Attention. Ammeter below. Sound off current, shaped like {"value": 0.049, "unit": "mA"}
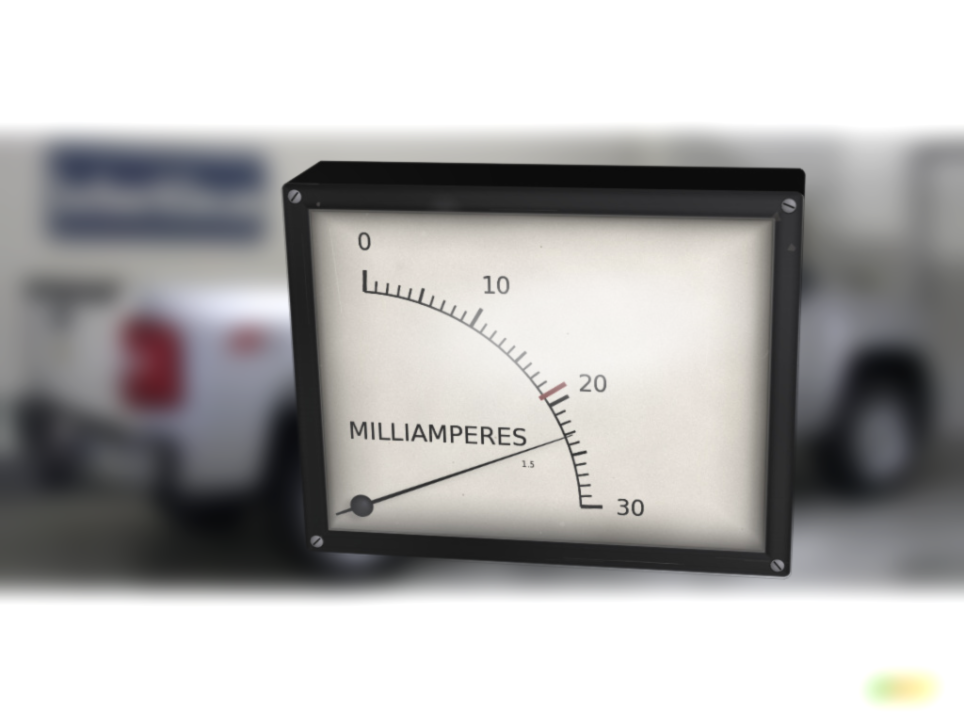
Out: {"value": 23, "unit": "mA"}
